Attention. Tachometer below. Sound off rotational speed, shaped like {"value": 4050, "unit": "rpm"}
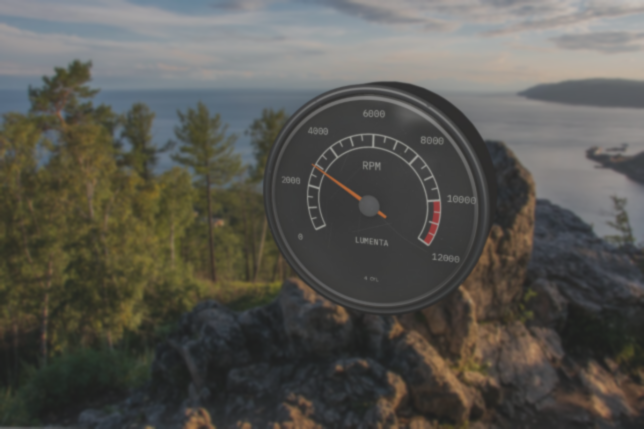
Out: {"value": 3000, "unit": "rpm"}
